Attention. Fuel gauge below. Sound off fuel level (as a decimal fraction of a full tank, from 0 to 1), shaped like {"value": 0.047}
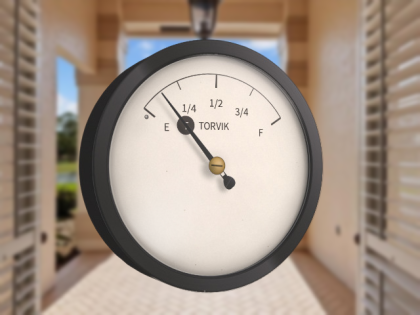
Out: {"value": 0.125}
